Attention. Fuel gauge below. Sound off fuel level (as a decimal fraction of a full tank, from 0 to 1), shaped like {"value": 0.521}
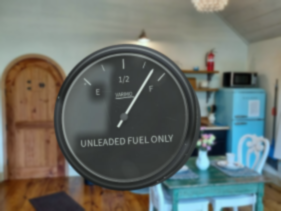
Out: {"value": 0.875}
